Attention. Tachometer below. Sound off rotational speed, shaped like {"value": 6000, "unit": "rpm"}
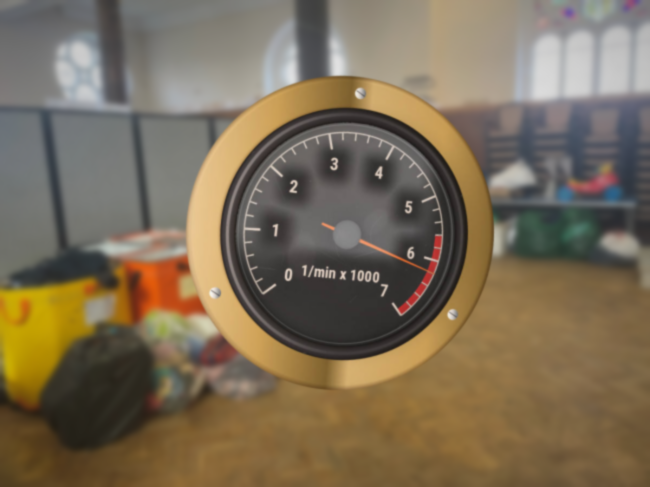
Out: {"value": 6200, "unit": "rpm"}
